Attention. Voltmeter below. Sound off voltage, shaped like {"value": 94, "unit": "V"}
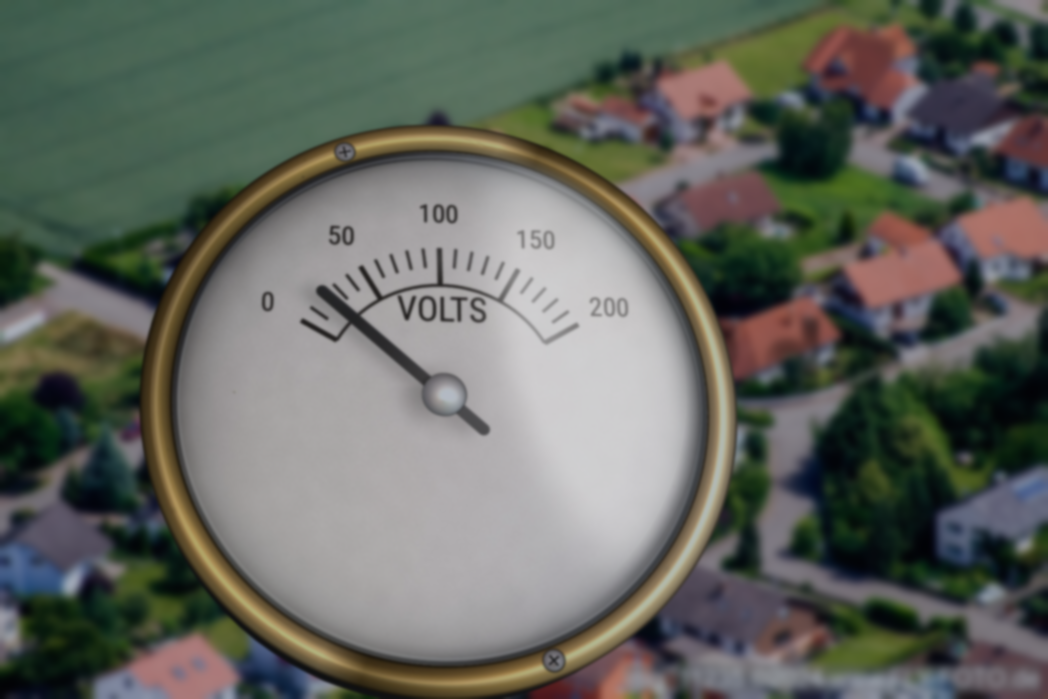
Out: {"value": 20, "unit": "V"}
